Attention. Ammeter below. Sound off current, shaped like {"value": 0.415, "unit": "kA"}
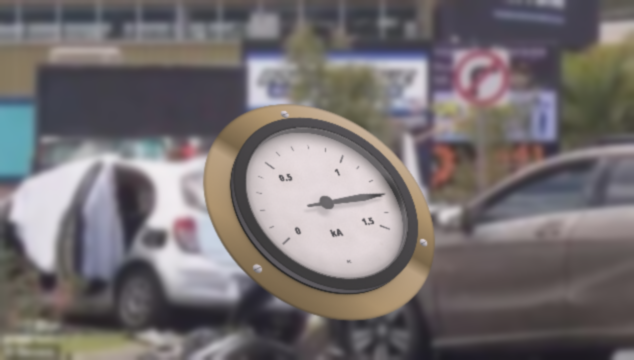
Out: {"value": 1.3, "unit": "kA"}
